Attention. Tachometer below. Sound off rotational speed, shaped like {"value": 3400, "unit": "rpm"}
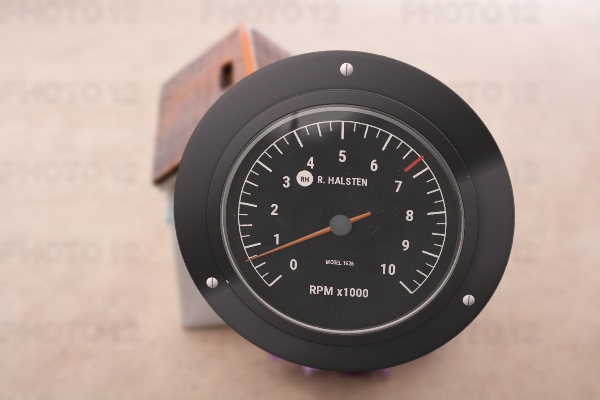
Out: {"value": 750, "unit": "rpm"}
